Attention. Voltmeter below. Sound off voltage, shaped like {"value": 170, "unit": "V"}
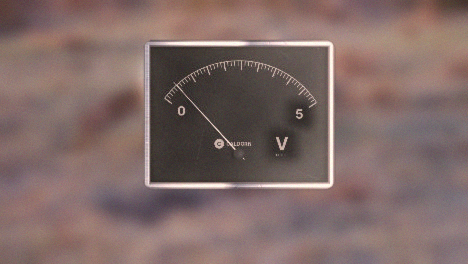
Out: {"value": 0.5, "unit": "V"}
